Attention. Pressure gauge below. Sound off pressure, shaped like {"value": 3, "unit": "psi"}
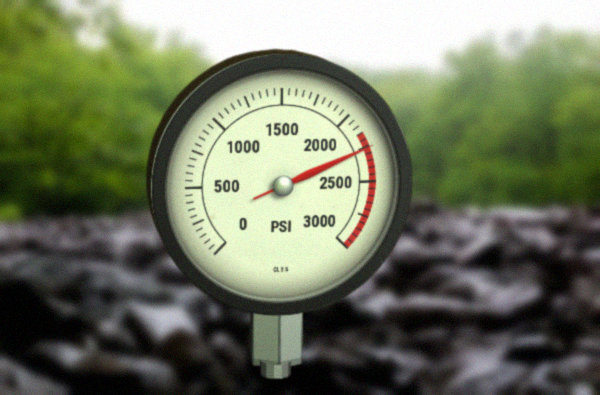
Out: {"value": 2250, "unit": "psi"}
